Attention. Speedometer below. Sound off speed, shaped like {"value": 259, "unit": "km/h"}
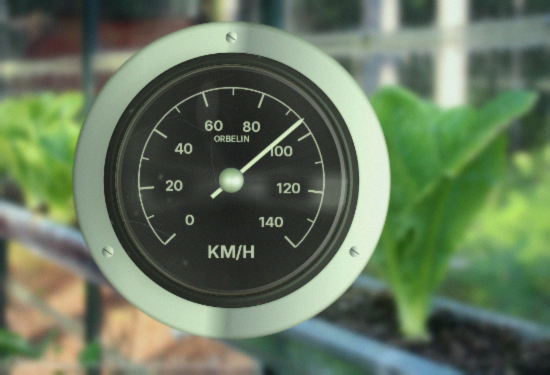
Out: {"value": 95, "unit": "km/h"}
